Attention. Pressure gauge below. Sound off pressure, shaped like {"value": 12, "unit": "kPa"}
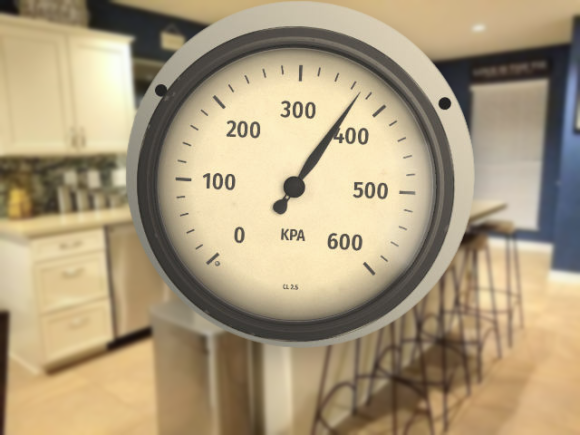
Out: {"value": 370, "unit": "kPa"}
